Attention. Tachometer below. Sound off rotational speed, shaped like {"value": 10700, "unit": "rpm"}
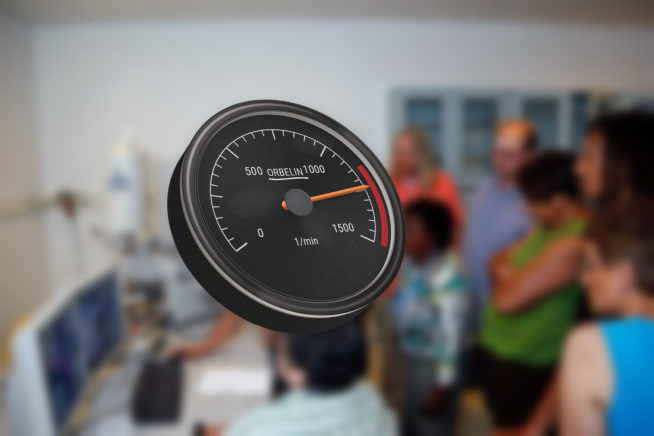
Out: {"value": 1250, "unit": "rpm"}
